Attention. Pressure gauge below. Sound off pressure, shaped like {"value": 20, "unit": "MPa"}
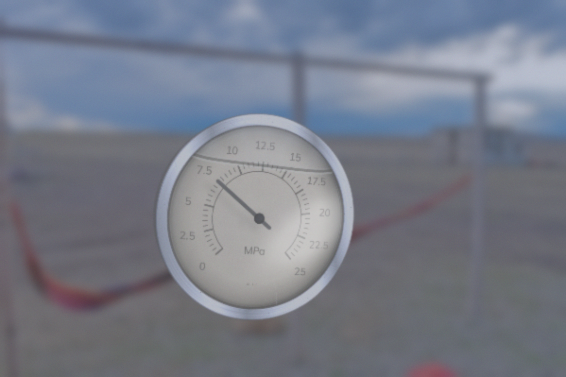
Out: {"value": 7.5, "unit": "MPa"}
